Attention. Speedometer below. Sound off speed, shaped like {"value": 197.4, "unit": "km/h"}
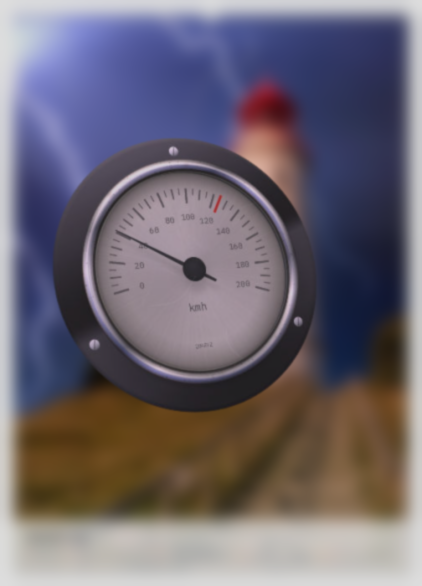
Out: {"value": 40, "unit": "km/h"}
